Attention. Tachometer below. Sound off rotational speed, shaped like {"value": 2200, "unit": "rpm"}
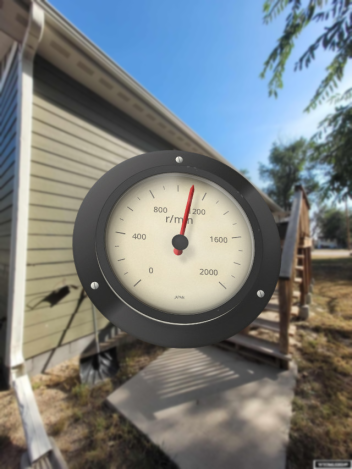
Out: {"value": 1100, "unit": "rpm"}
